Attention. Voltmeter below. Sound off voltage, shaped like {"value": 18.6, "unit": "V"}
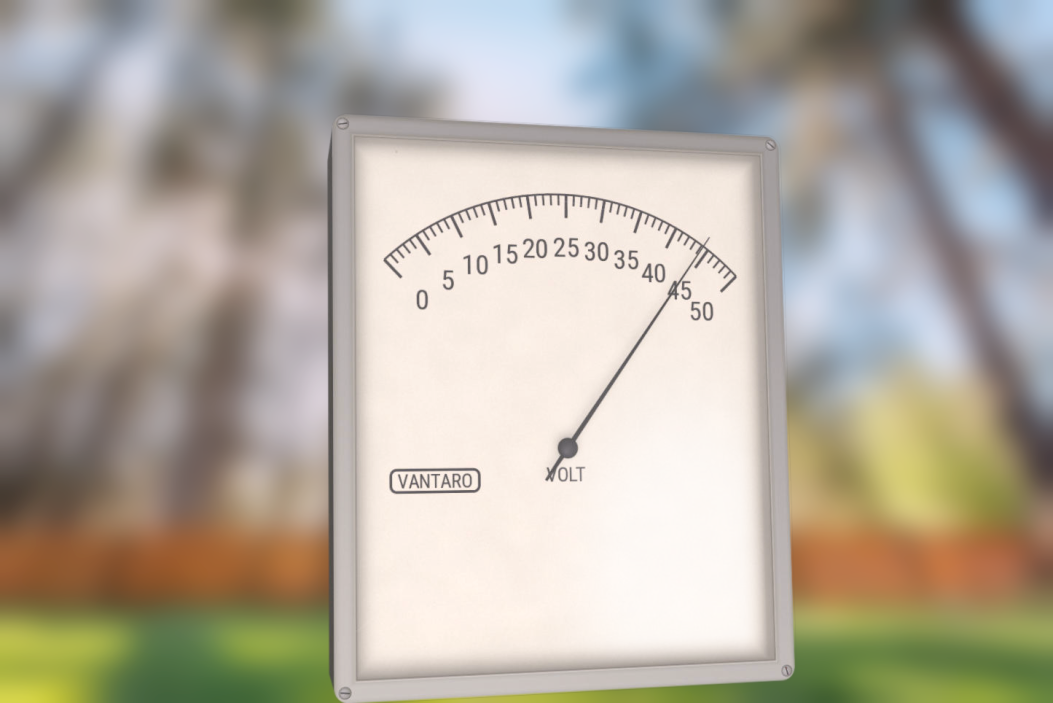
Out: {"value": 44, "unit": "V"}
